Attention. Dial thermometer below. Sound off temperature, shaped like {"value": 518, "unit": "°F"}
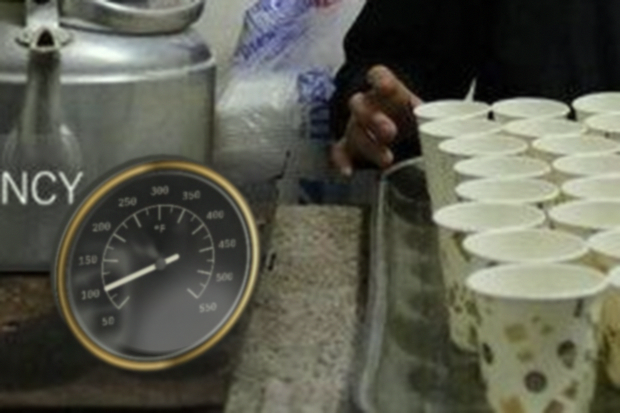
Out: {"value": 100, "unit": "°F"}
